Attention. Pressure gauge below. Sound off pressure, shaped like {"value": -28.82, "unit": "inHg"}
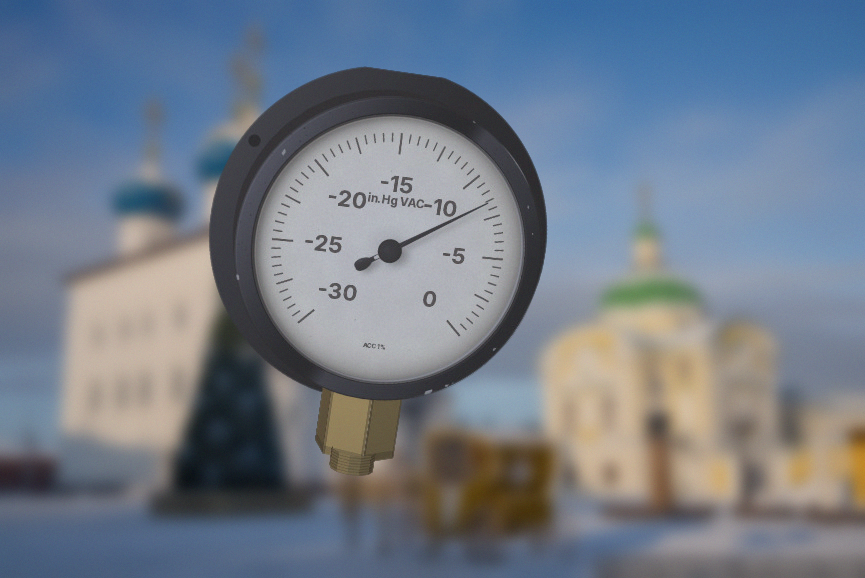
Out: {"value": -8.5, "unit": "inHg"}
